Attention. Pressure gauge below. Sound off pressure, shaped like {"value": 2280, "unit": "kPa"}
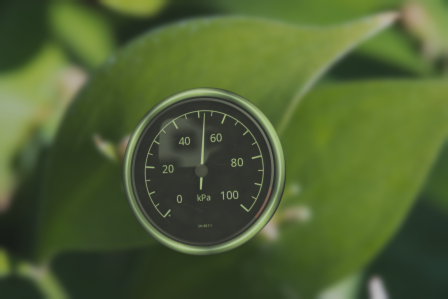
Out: {"value": 52.5, "unit": "kPa"}
